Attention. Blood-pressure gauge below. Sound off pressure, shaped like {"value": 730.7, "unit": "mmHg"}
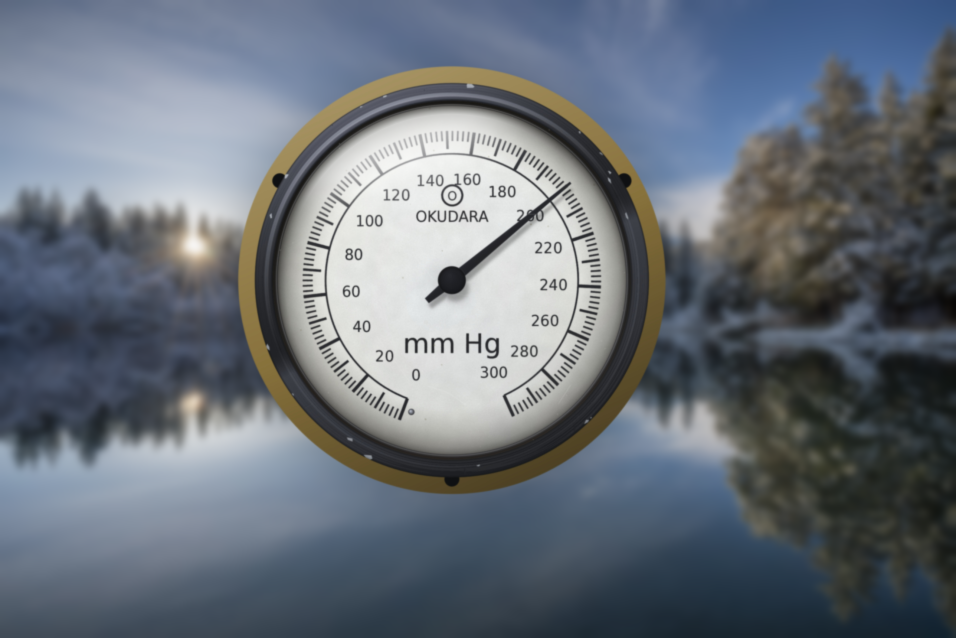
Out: {"value": 200, "unit": "mmHg"}
